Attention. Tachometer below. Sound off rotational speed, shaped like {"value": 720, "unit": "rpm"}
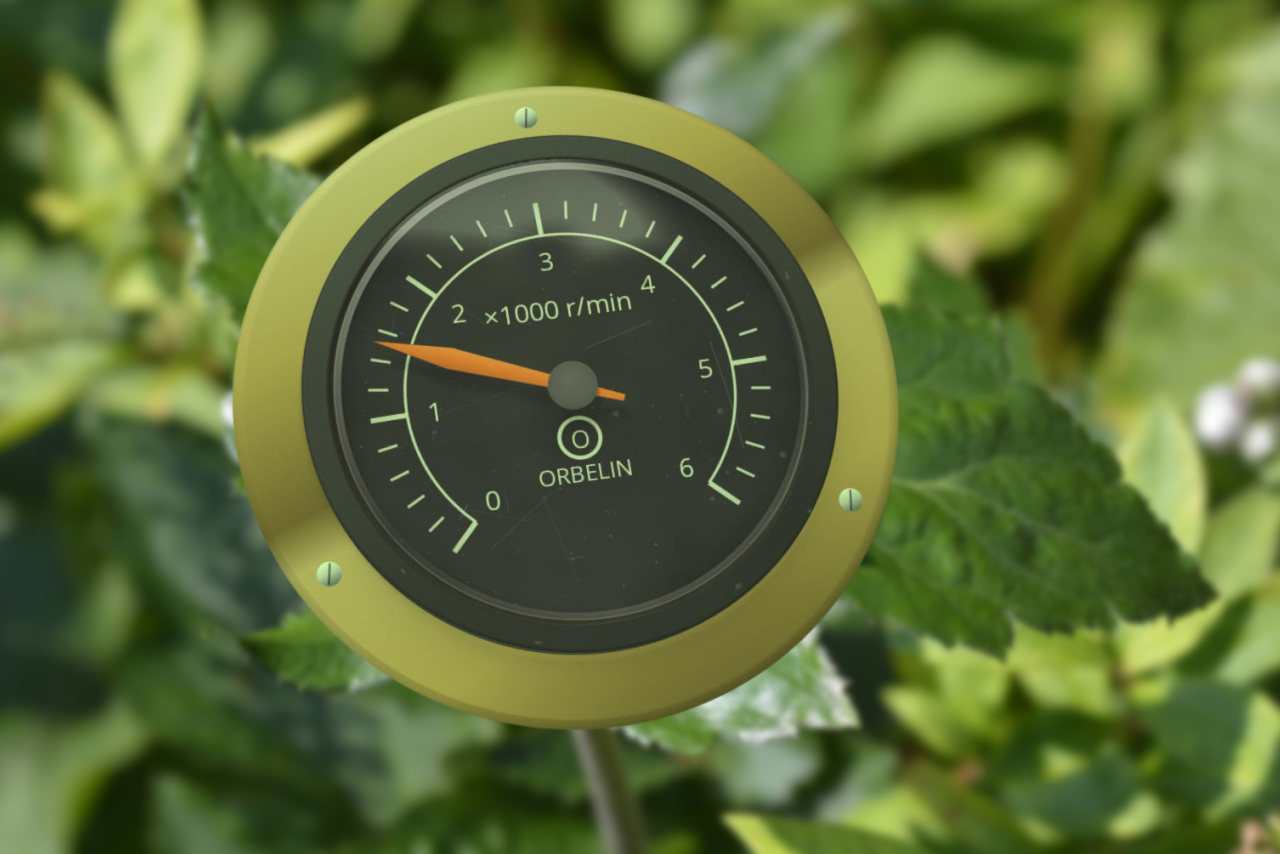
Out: {"value": 1500, "unit": "rpm"}
